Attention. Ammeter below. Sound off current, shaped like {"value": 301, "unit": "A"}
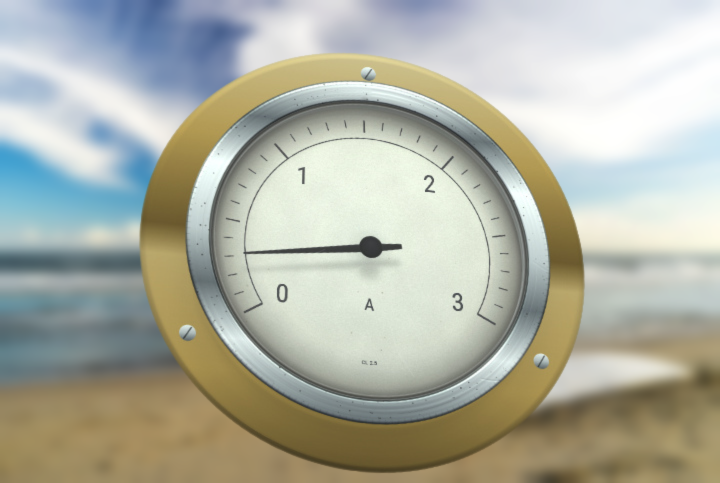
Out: {"value": 0.3, "unit": "A"}
